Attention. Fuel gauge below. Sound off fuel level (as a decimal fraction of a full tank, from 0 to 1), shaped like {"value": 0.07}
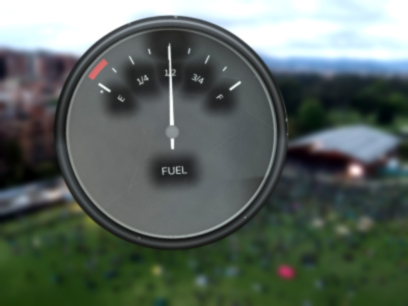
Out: {"value": 0.5}
